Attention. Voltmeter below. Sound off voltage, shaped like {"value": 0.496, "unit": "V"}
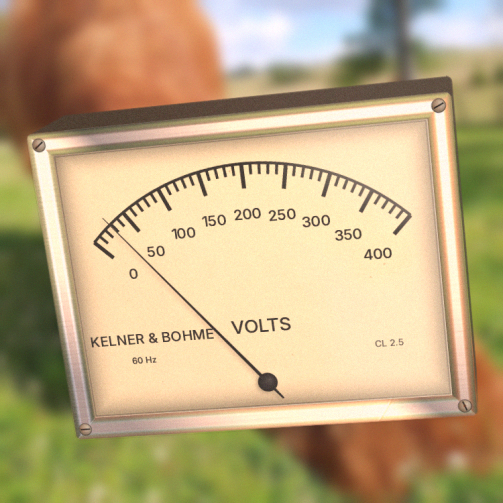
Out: {"value": 30, "unit": "V"}
